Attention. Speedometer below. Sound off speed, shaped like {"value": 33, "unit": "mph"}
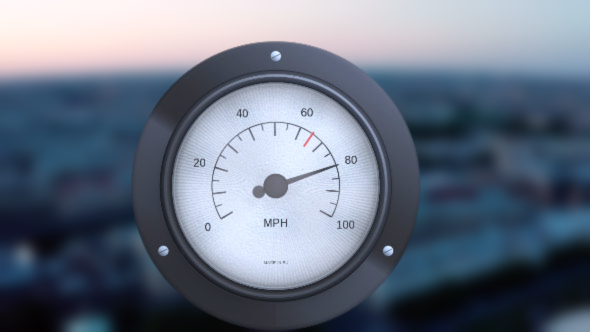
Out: {"value": 80, "unit": "mph"}
